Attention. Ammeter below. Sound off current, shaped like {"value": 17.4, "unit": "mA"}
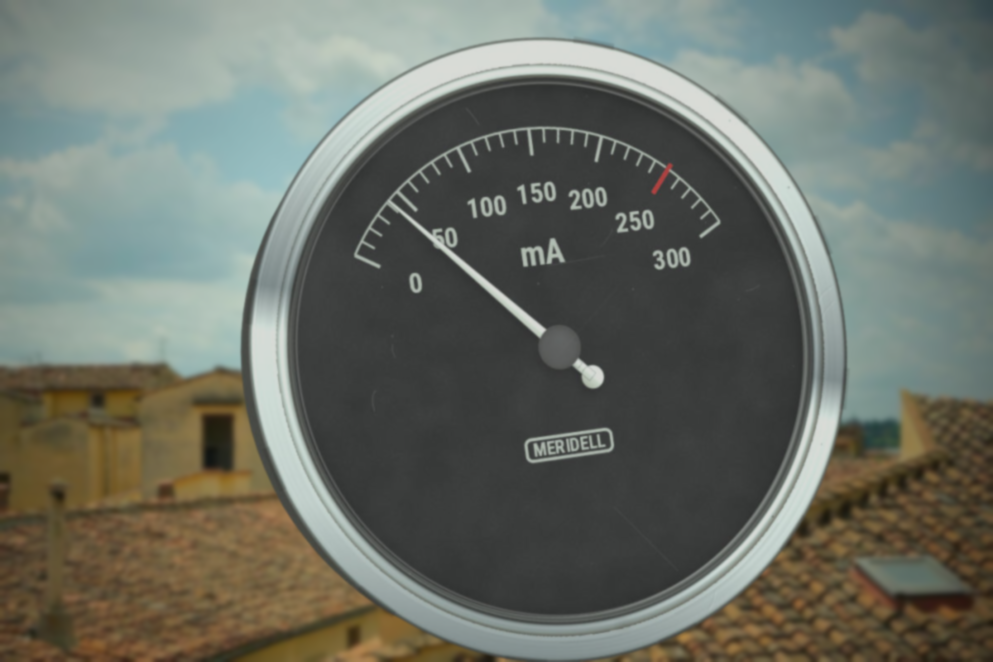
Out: {"value": 40, "unit": "mA"}
